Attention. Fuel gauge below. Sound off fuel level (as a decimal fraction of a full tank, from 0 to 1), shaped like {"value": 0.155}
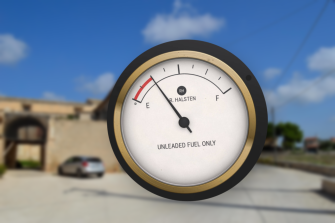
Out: {"value": 0.25}
